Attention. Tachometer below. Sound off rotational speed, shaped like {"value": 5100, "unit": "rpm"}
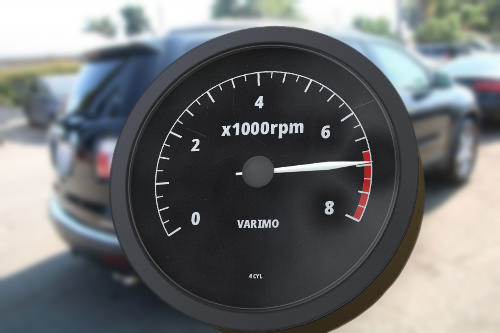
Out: {"value": 7000, "unit": "rpm"}
